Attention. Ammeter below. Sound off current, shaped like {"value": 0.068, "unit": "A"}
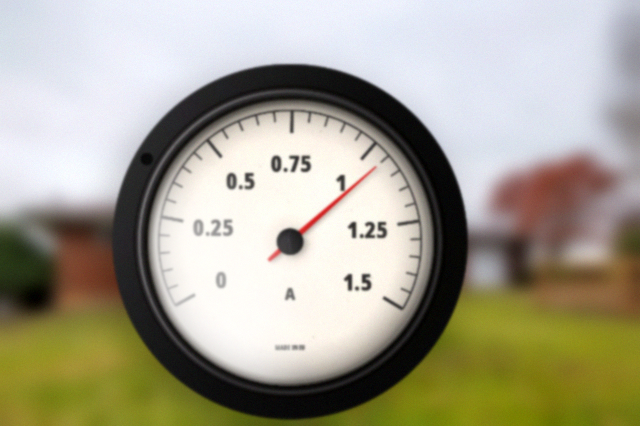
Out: {"value": 1.05, "unit": "A"}
